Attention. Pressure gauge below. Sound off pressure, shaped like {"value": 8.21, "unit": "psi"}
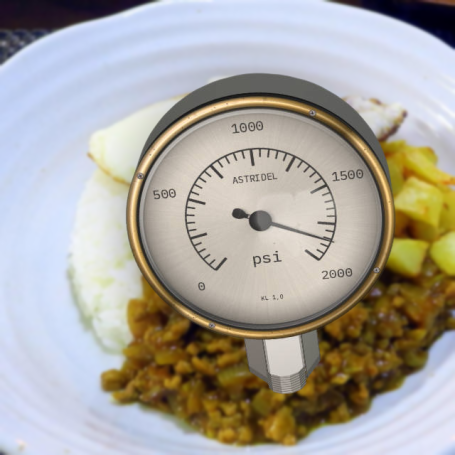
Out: {"value": 1850, "unit": "psi"}
